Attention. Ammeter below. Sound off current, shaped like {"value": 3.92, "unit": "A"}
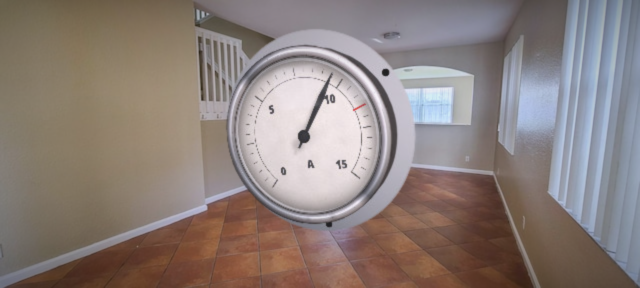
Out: {"value": 9.5, "unit": "A"}
